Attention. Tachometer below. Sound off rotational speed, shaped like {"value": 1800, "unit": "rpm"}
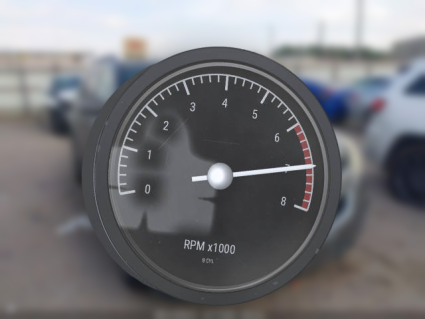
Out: {"value": 7000, "unit": "rpm"}
